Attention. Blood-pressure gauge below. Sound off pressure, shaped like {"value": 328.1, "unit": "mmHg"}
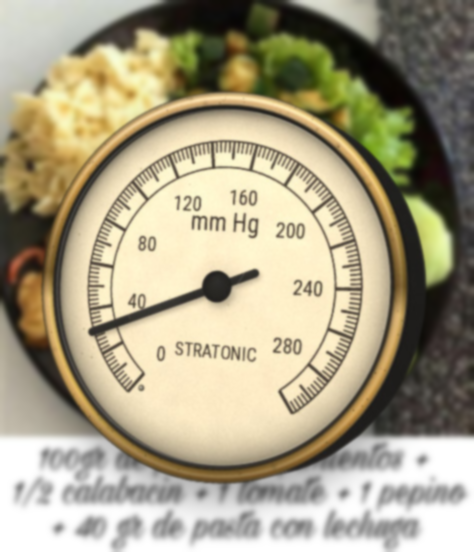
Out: {"value": 30, "unit": "mmHg"}
